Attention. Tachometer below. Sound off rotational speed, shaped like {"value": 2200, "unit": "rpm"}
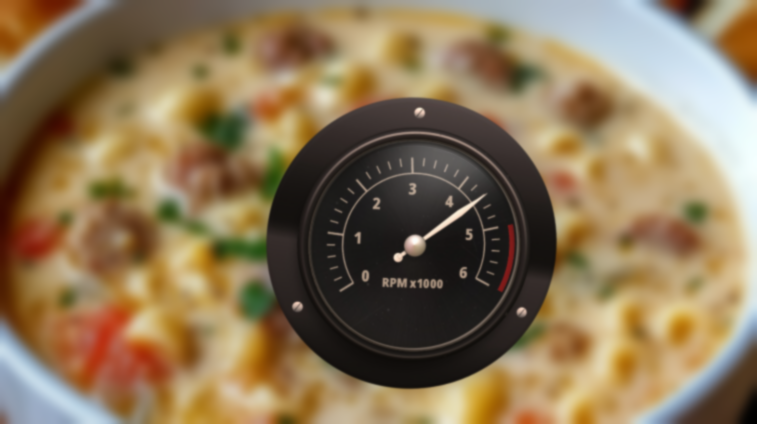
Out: {"value": 4400, "unit": "rpm"}
